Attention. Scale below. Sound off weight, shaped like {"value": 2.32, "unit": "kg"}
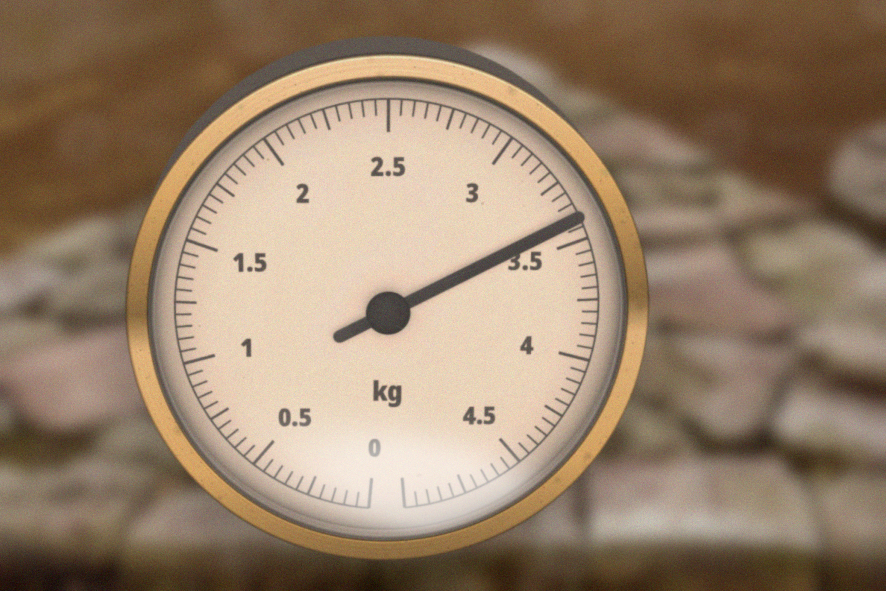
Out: {"value": 3.4, "unit": "kg"}
